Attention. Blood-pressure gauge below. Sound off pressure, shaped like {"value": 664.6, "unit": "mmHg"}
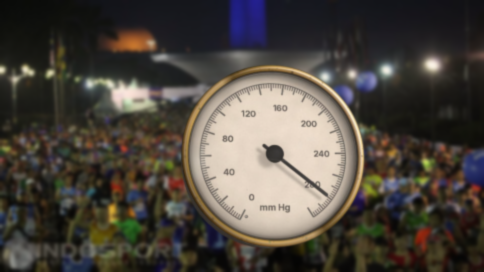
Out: {"value": 280, "unit": "mmHg"}
